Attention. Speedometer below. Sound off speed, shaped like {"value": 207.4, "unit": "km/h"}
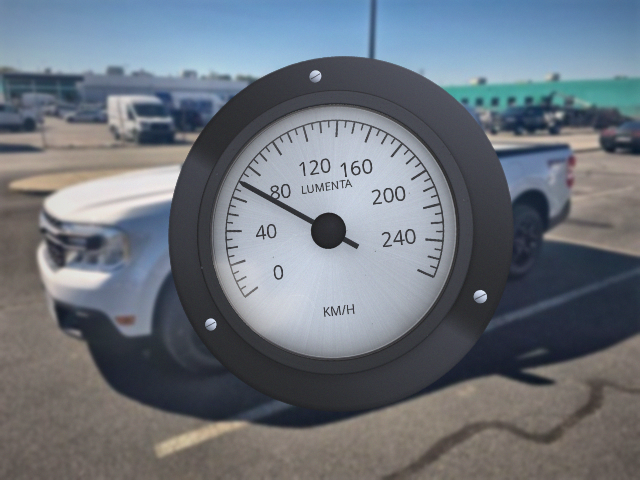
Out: {"value": 70, "unit": "km/h"}
